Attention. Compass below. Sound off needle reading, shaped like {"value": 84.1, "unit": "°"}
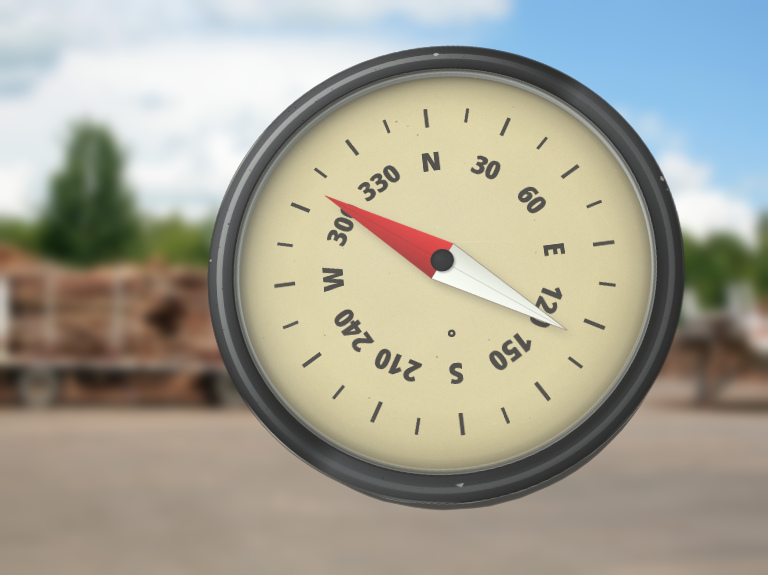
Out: {"value": 307.5, "unit": "°"}
